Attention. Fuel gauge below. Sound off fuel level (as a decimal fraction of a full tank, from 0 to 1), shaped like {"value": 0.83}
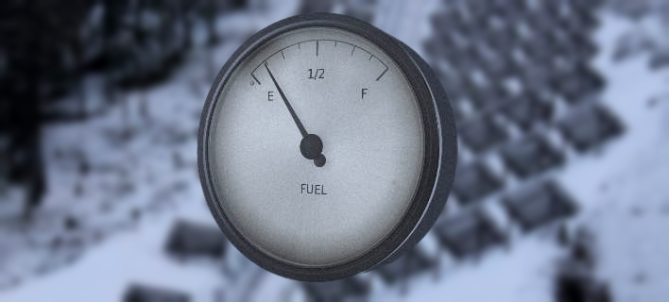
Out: {"value": 0.125}
